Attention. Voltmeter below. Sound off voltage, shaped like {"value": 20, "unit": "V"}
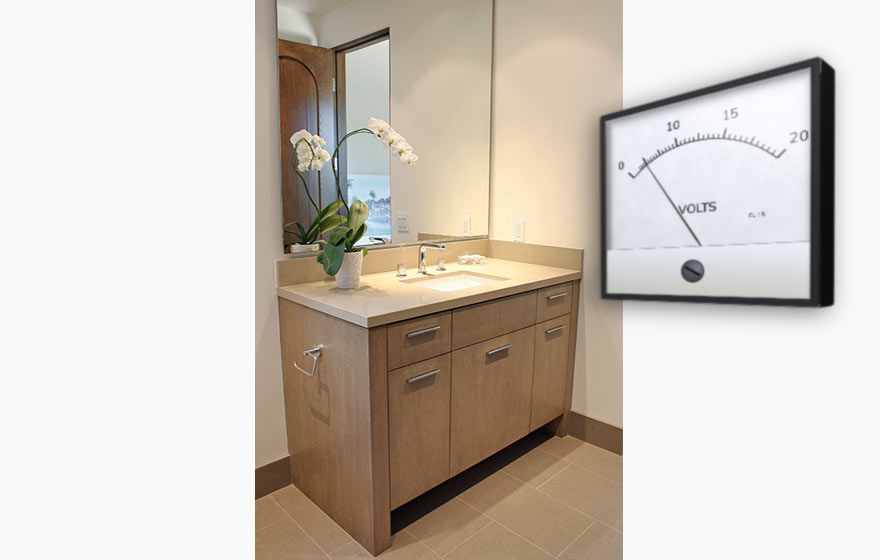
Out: {"value": 5, "unit": "V"}
